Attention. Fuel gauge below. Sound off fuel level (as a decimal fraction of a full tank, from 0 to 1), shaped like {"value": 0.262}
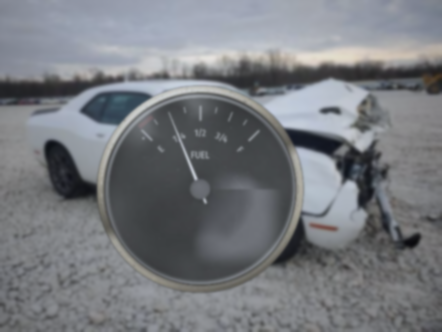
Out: {"value": 0.25}
